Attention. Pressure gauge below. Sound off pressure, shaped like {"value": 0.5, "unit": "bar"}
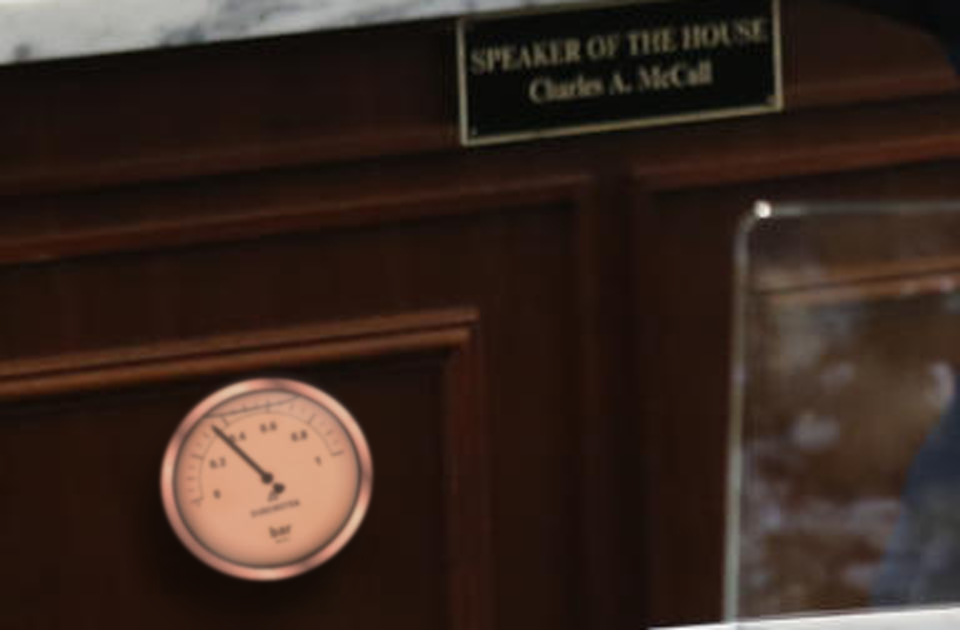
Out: {"value": 0.35, "unit": "bar"}
